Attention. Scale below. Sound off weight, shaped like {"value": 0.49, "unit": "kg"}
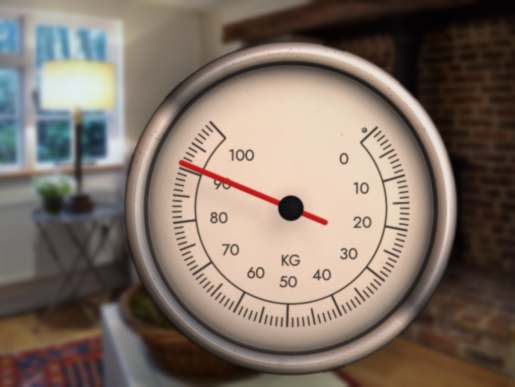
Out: {"value": 91, "unit": "kg"}
